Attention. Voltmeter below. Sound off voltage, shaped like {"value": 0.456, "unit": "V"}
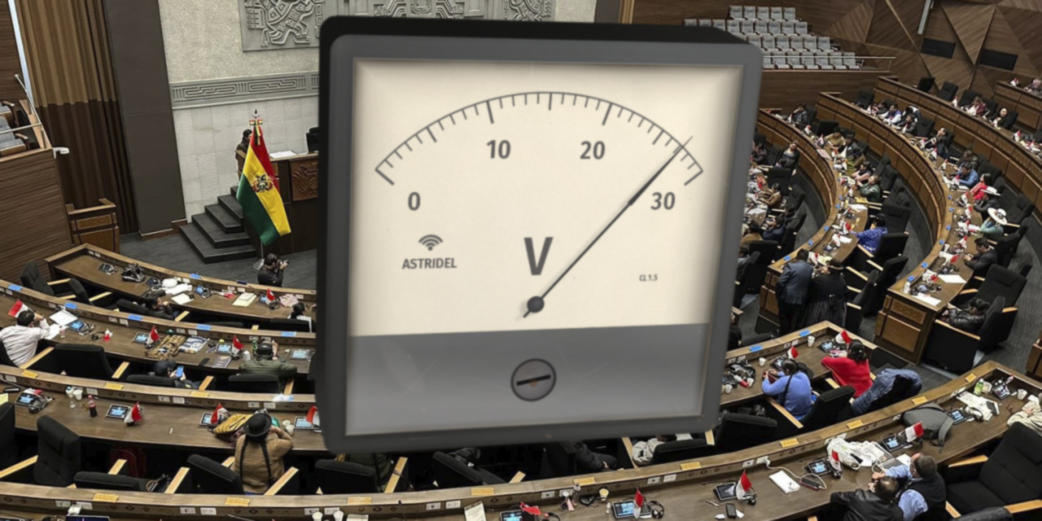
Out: {"value": 27, "unit": "V"}
